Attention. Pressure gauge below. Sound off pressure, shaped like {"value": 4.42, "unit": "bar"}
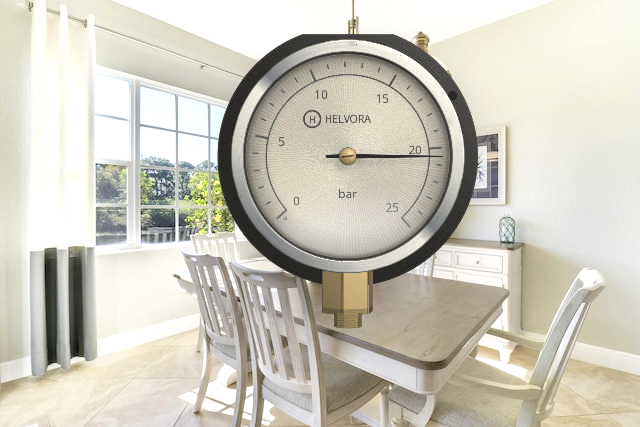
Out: {"value": 20.5, "unit": "bar"}
